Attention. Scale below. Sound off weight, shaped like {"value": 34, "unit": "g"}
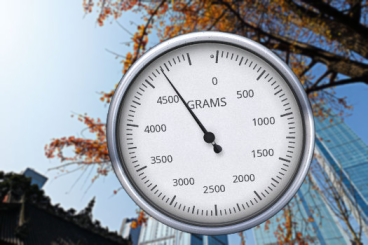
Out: {"value": 4700, "unit": "g"}
